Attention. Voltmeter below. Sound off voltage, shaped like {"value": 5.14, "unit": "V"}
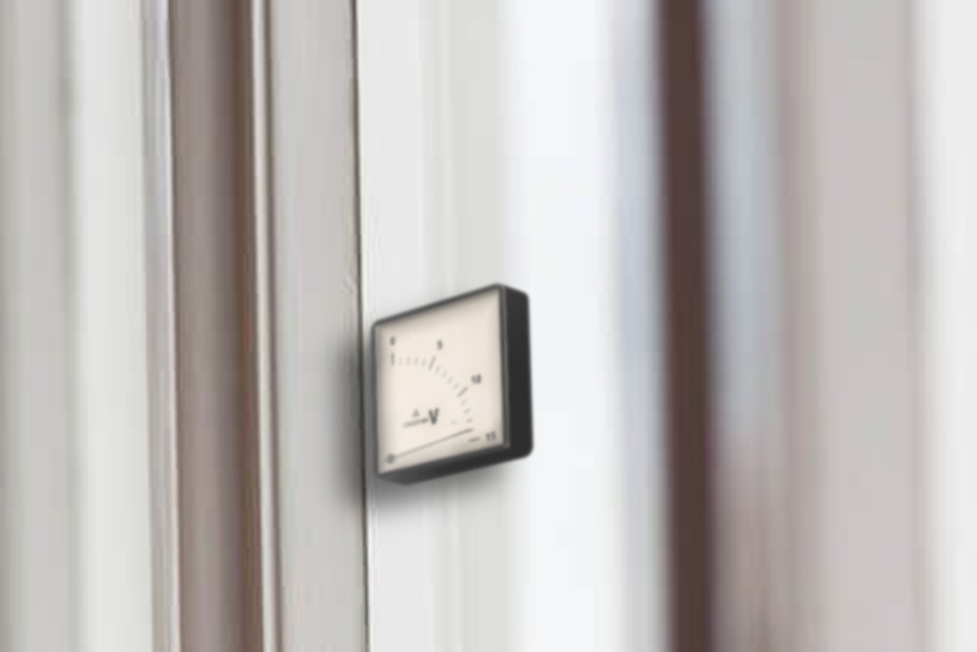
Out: {"value": 14, "unit": "V"}
